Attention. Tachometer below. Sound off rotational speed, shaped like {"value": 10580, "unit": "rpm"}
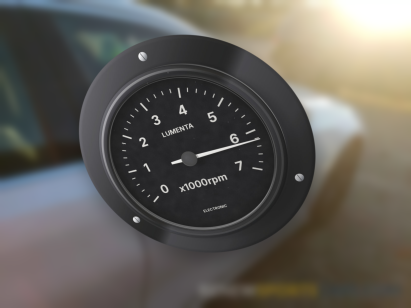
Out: {"value": 6200, "unit": "rpm"}
